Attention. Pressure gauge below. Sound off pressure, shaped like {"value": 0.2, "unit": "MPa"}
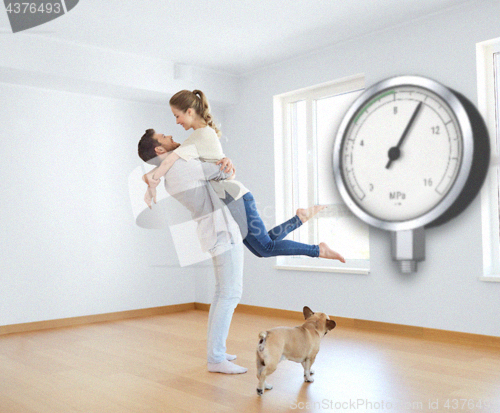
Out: {"value": 10, "unit": "MPa"}
